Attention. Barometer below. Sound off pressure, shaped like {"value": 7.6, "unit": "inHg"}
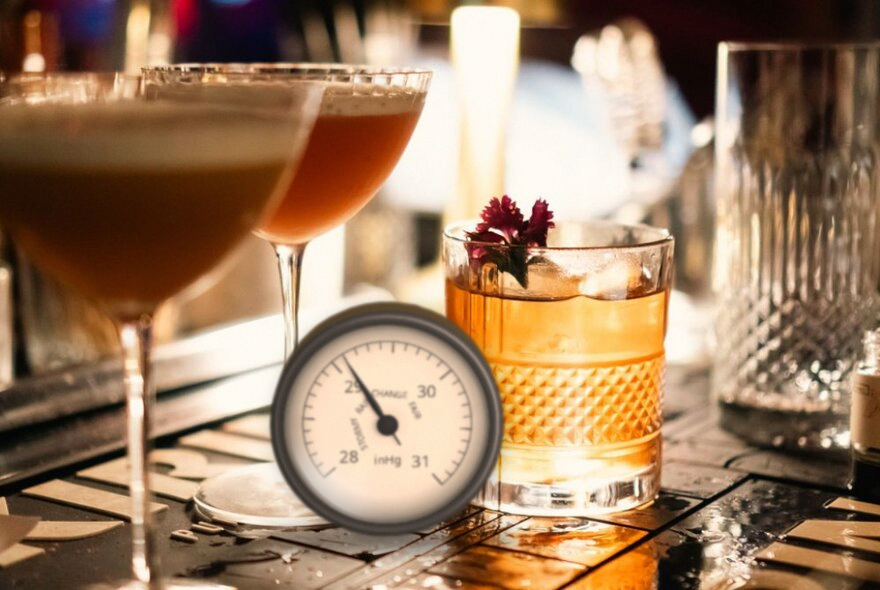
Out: {"value": 29.1, "unit": "inHg"}
